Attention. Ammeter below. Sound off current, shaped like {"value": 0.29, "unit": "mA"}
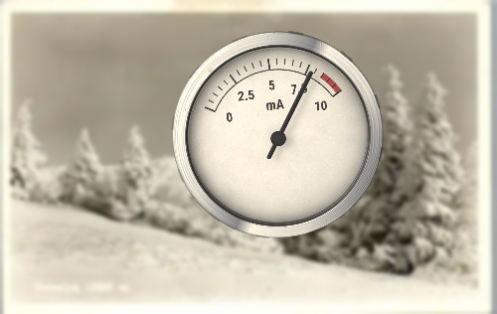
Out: {"value": 7.75, "unit": "mA"}
